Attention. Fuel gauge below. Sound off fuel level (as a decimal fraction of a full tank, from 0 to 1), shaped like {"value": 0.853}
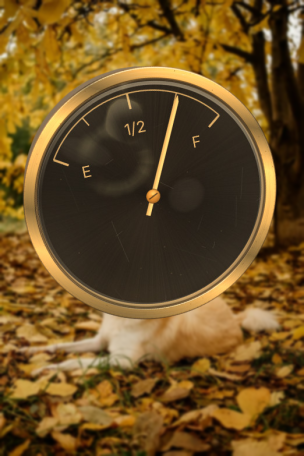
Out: {"value": 0.75}
